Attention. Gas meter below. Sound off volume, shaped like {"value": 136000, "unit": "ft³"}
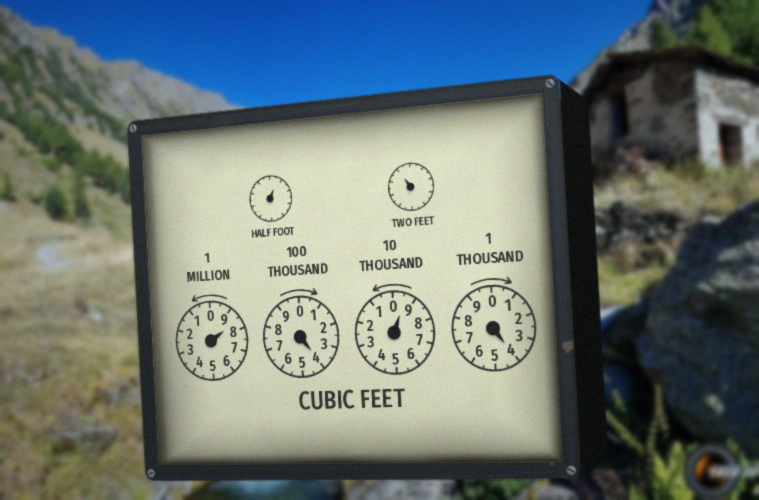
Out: {"value": 839400, "unit": "ft³"}
